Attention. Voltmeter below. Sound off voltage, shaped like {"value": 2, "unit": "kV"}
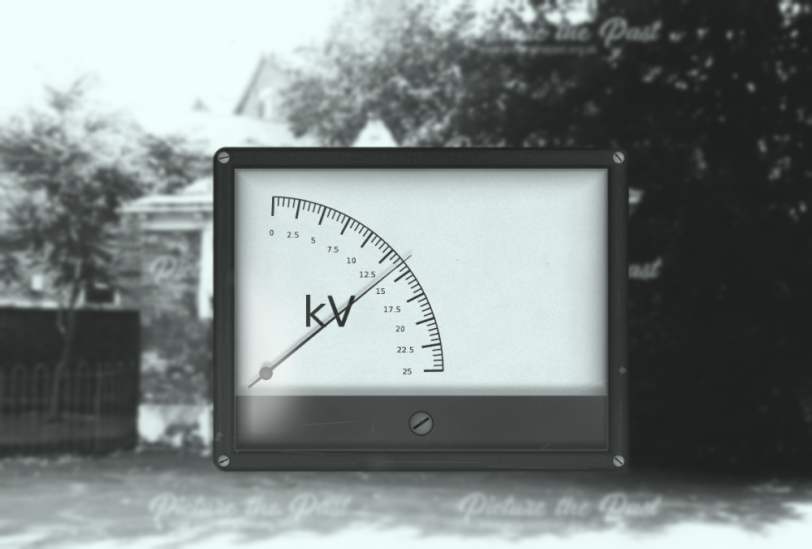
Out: {"value": 14, "unit": "kV"}
